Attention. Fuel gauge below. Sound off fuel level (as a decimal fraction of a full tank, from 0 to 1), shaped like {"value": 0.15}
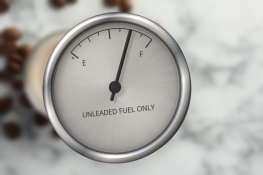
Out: {"value": 0.75}
